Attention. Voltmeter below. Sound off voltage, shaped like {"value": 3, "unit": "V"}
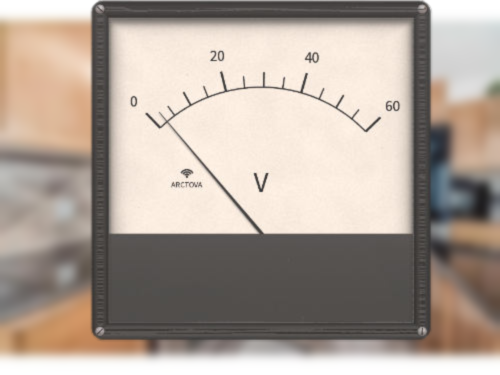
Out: {"value": 2.5, "unit": "V"}
